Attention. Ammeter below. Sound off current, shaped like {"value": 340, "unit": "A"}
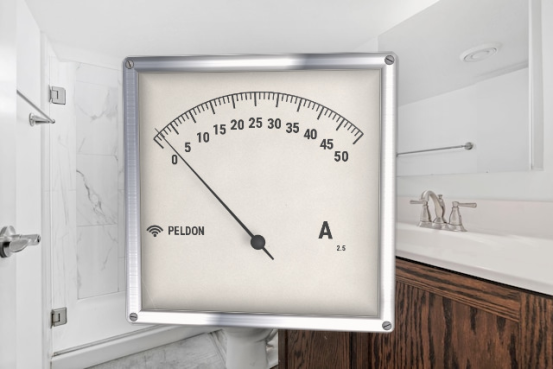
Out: {"value": 2, "unit": "A"}
